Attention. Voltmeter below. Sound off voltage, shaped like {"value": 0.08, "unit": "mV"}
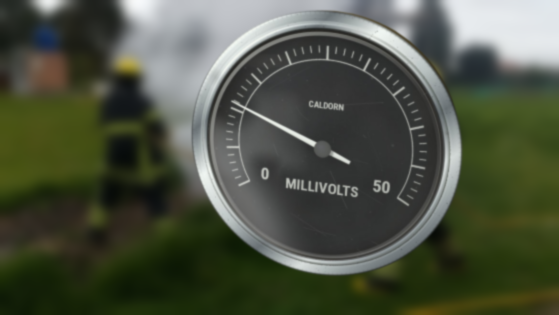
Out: {"value": 11, "unit": "mV"}
